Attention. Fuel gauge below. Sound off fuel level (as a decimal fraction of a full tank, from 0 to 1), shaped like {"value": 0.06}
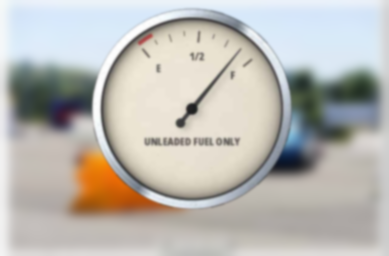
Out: {"value": 0.875}
